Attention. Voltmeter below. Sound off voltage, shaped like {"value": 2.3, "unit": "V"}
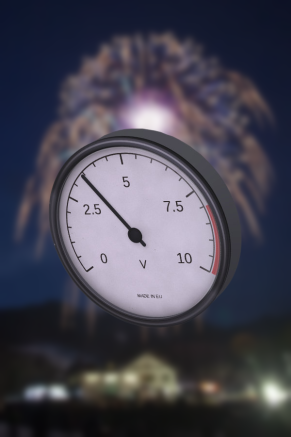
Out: {"value": 3.5, "unit": "V"}
